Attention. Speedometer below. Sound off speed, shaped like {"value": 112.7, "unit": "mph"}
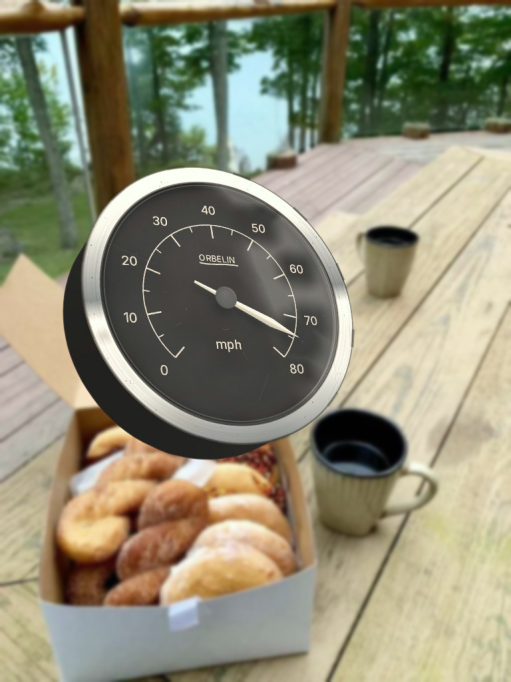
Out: {"value": 75, "unit": "mph"}
